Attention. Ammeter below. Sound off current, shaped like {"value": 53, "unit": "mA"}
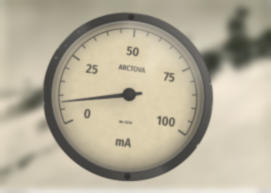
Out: {"value": 7.5, "unit": "mA"}
